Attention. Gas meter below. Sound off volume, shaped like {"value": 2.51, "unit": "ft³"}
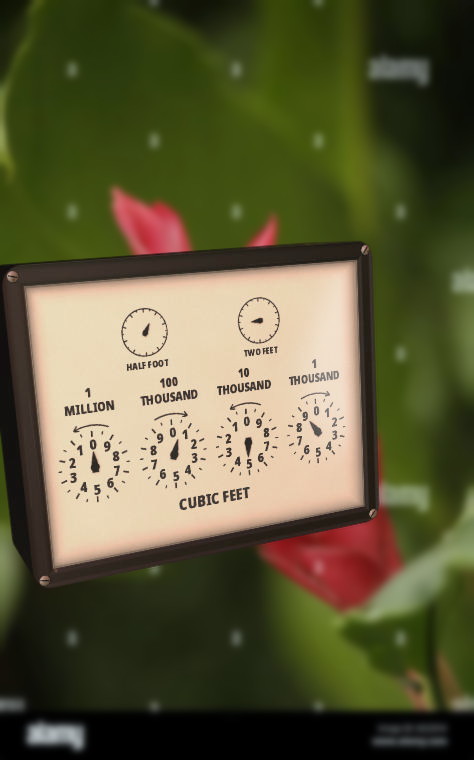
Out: {"value": 4900, "unit": "ft³"}
